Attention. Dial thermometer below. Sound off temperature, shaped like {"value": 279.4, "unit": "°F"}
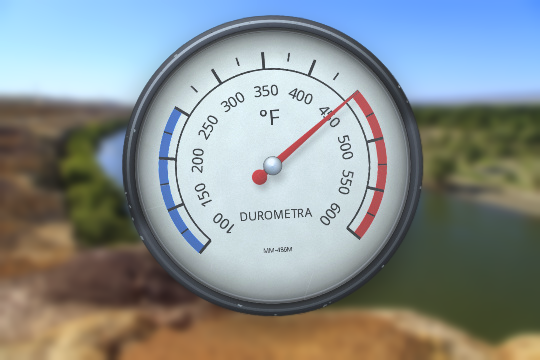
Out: {"value": 450, "unit": "°F"}
